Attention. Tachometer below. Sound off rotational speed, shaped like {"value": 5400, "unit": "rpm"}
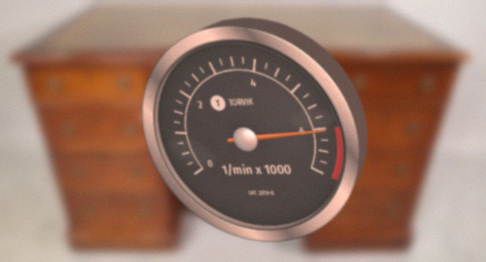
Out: {"value": 6000, "unit": "rpm"}
